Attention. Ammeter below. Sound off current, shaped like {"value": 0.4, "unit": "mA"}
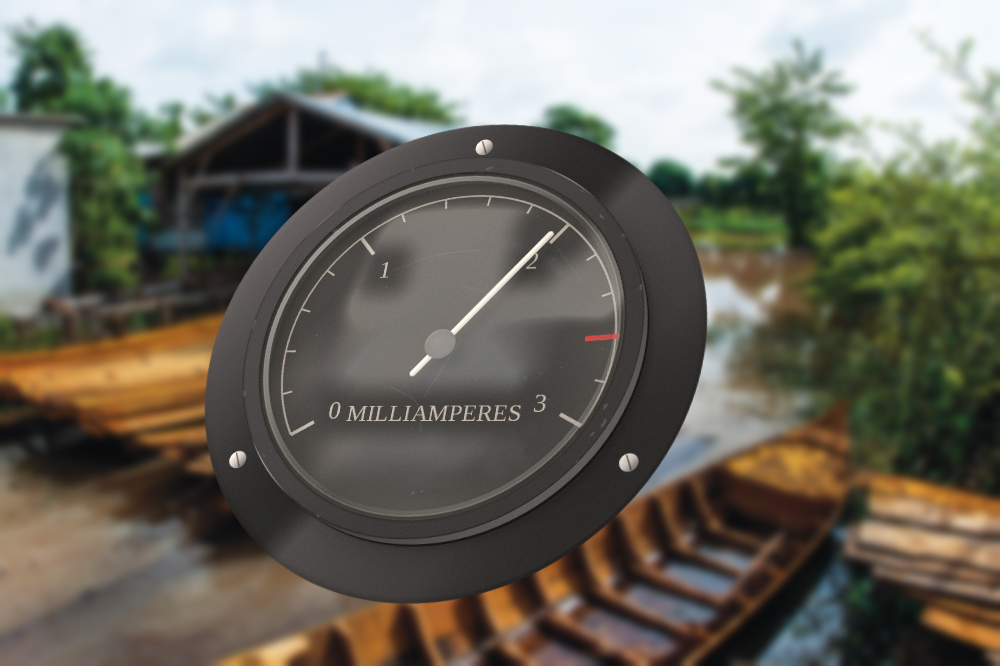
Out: {"value": 2, "unit": "mA"}
